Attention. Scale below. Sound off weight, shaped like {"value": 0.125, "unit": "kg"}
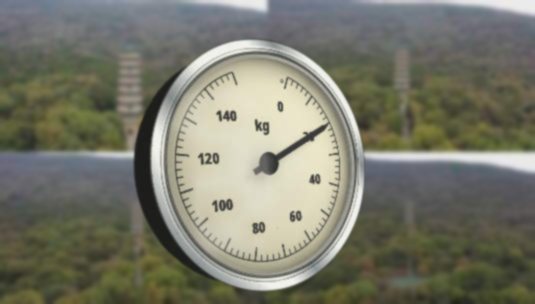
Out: {"value": 20, "unit": "kg"}
